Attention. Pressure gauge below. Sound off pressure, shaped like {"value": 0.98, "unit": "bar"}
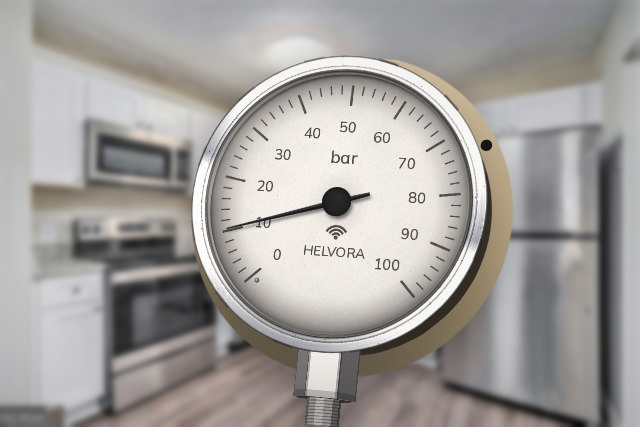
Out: {"value": 10, "unit": "bar"}
